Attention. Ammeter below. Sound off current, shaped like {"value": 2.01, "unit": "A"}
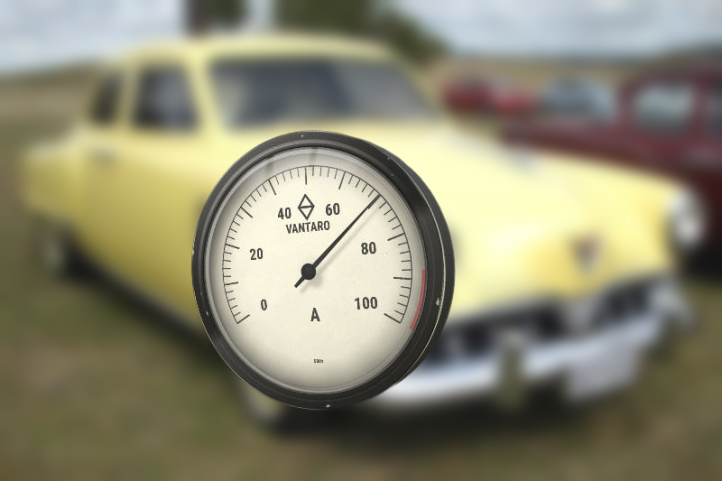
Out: {"value": 70, "unit": "A"}
